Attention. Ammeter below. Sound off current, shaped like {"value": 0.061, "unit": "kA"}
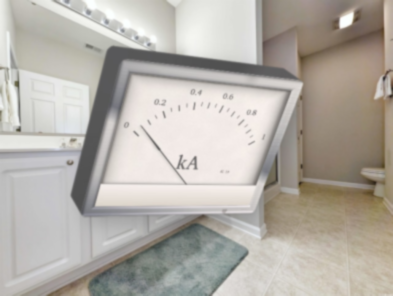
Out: {"value": 0.05, "unit": "kA"}
